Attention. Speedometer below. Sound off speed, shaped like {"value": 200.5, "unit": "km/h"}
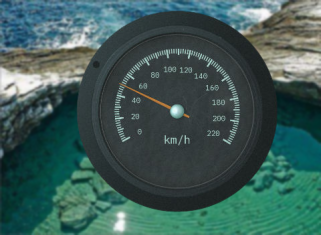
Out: {"value": 50, "unit": "km/h"}
